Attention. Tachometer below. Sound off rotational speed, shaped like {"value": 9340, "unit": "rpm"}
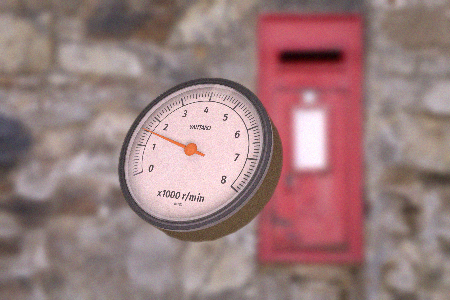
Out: {"value": 1500, "unit": "rpm"}
